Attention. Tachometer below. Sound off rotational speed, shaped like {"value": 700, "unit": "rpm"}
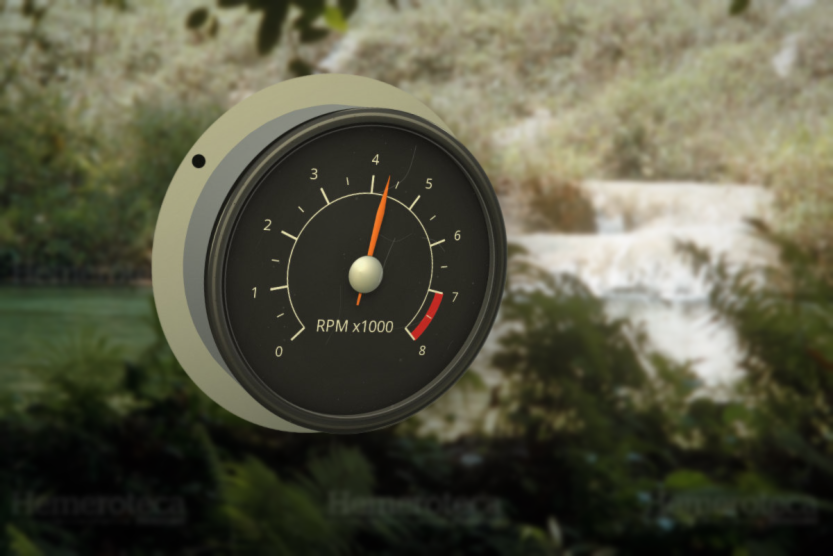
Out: {"value": 4250, "unit": "rpm"}
